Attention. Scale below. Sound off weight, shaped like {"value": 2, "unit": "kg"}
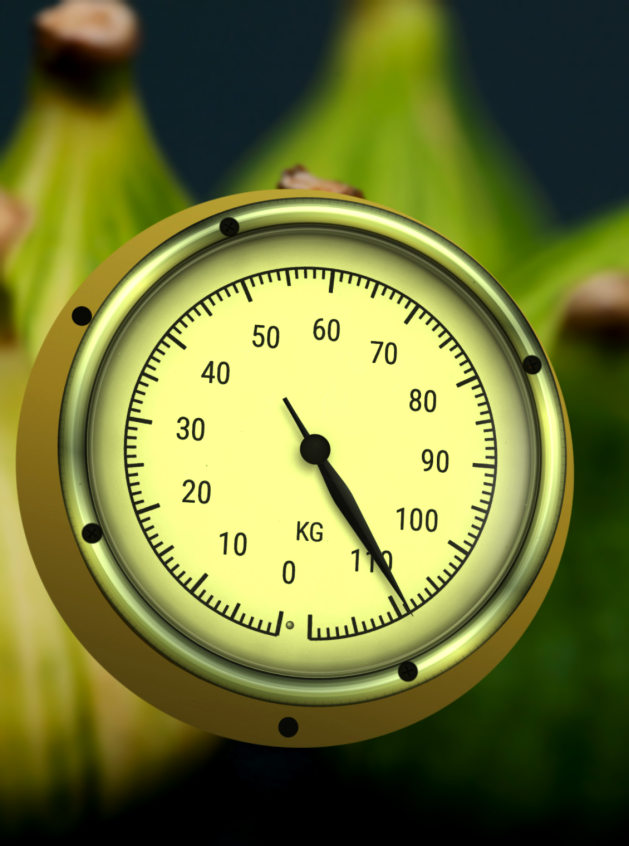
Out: {"value": 109, "unit": "kg"}
